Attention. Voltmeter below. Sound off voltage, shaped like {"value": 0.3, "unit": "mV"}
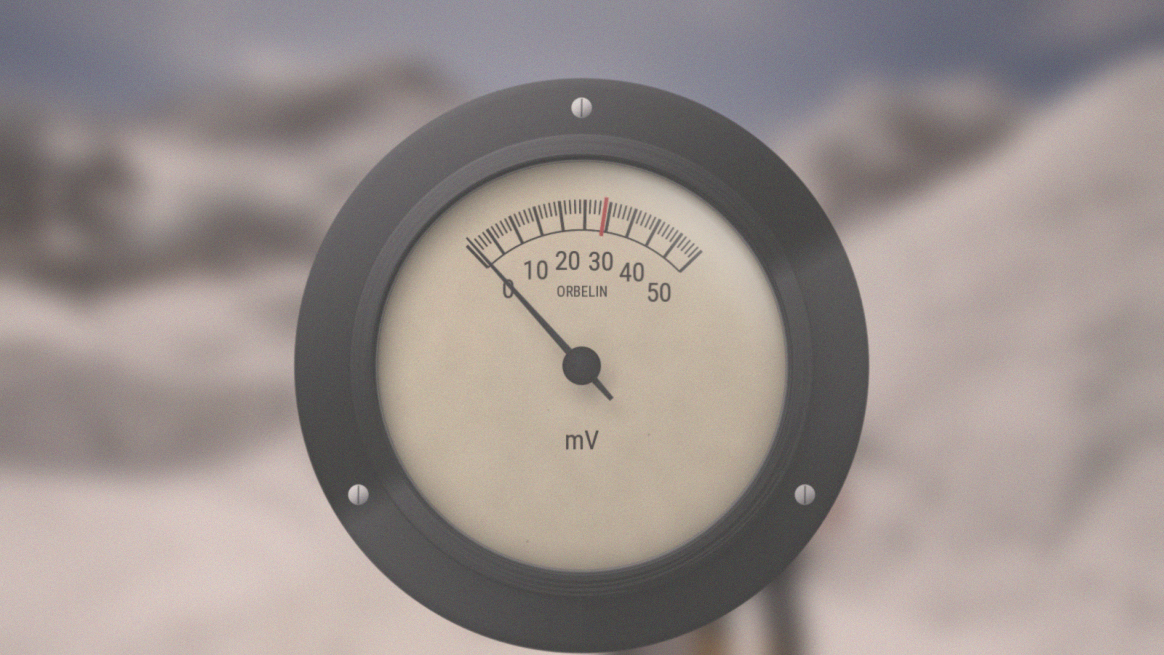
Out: {"value": 1, "unit": "mV"}
